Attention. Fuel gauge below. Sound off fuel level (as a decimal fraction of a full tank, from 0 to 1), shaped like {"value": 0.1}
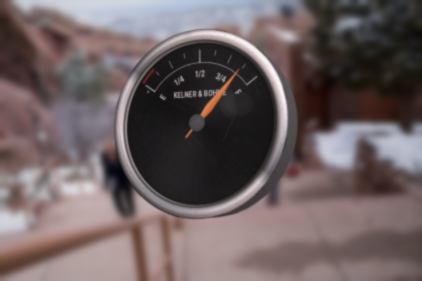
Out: {"value": 0.875}
